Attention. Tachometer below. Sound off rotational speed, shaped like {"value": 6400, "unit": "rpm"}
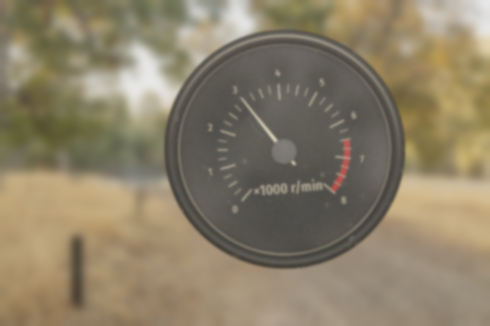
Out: {"value": 3000, "unit": "rpm"}
